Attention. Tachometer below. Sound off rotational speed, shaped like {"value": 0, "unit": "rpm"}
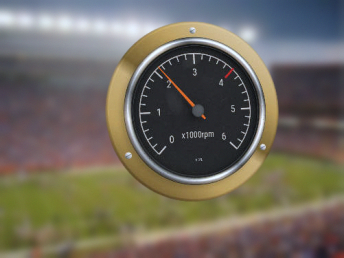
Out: {"value": 2100, "unit": "rpm"}
